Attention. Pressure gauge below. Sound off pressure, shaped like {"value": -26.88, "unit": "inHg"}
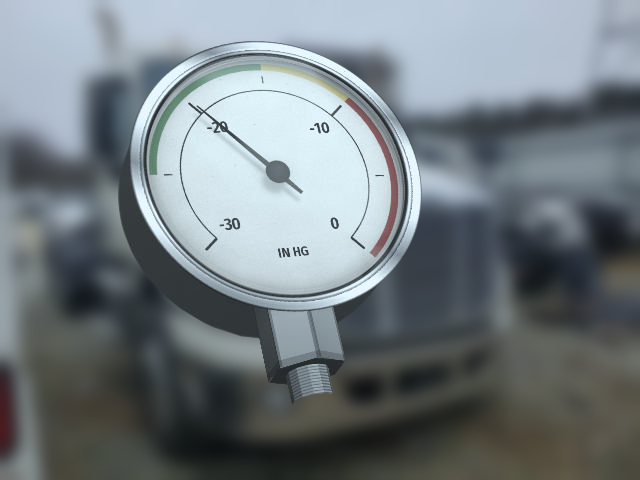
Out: {"value": -20, "unit": "inHg"}
